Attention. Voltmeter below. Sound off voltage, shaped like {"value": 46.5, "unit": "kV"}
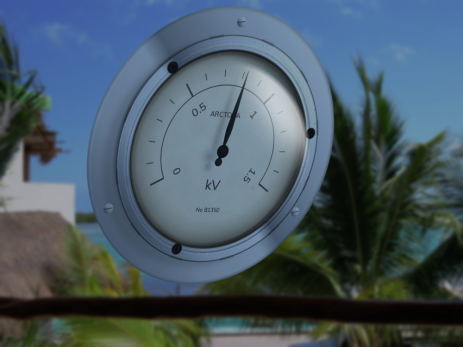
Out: {"value": 0.8, "unit": "kV"}
